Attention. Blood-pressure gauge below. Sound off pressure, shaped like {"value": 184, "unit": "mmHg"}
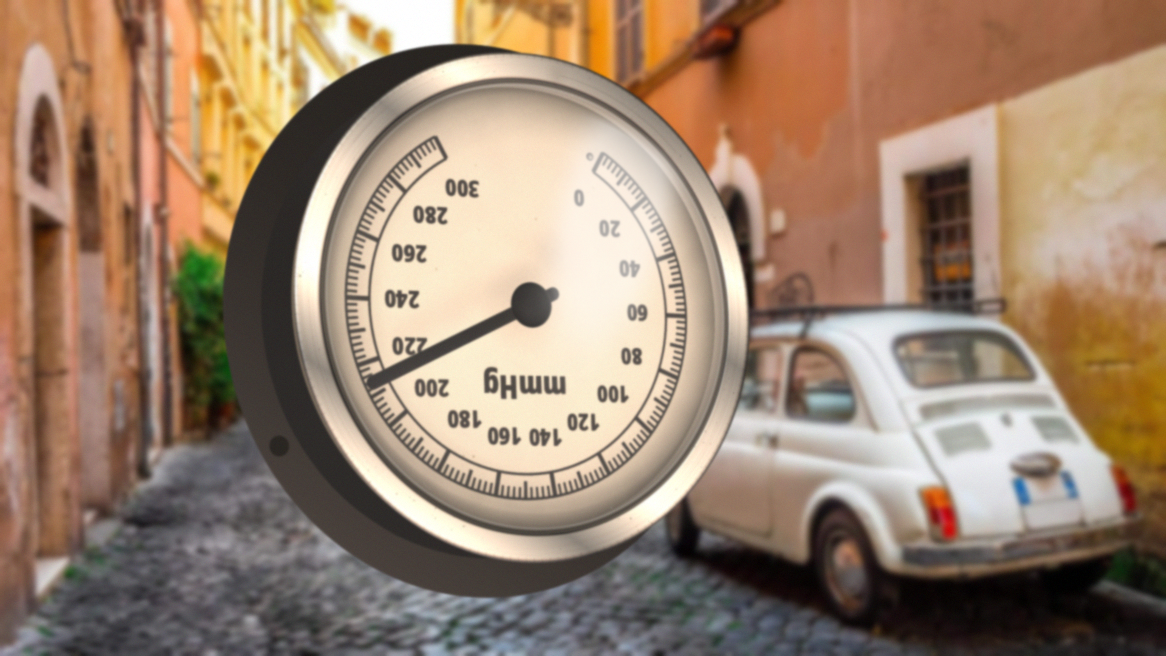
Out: {"value": 214, "unit": "mmHg"}
